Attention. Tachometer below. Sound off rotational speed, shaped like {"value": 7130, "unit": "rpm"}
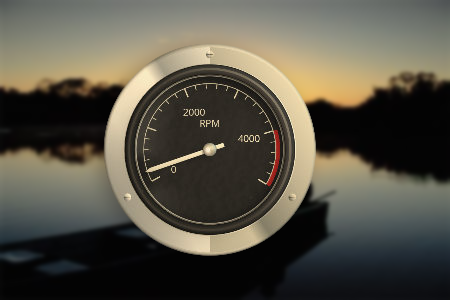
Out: {"value": 200, "unit": "rpm"}
